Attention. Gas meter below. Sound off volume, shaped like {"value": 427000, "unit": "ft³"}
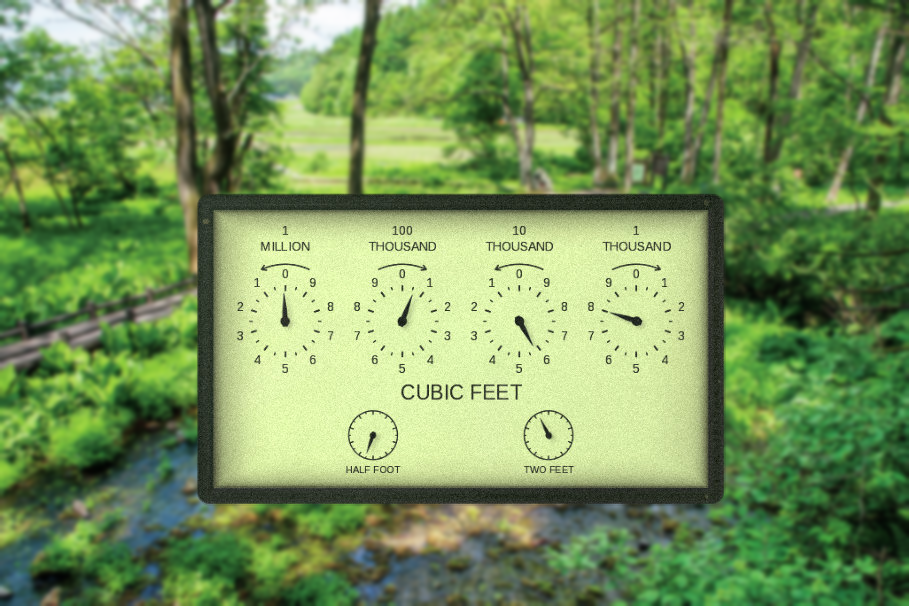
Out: {"value": 5800, "unit": "ft³"}
